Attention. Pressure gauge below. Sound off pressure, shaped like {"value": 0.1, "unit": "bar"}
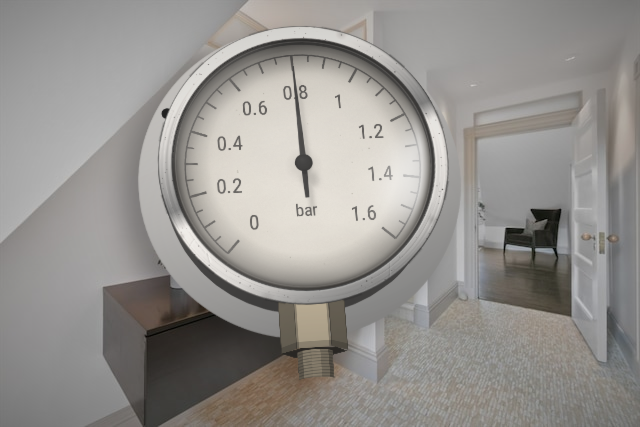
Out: {"value": 0.8, "unit": "bar"}
